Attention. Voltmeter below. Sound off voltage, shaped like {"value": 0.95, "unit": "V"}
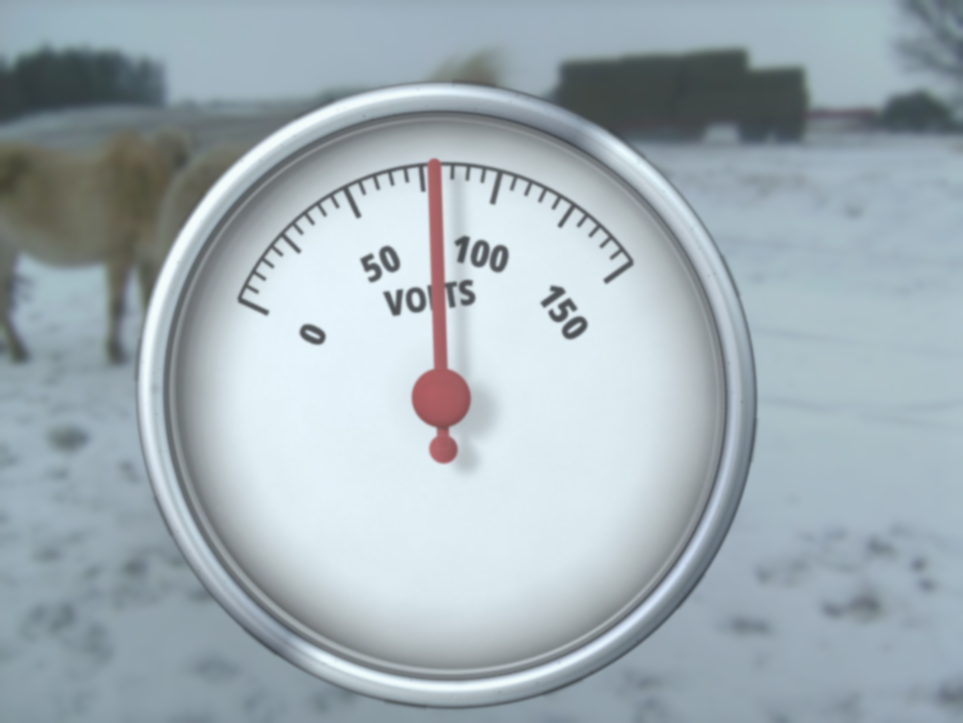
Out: {"value": 80, "unit": "V"}
